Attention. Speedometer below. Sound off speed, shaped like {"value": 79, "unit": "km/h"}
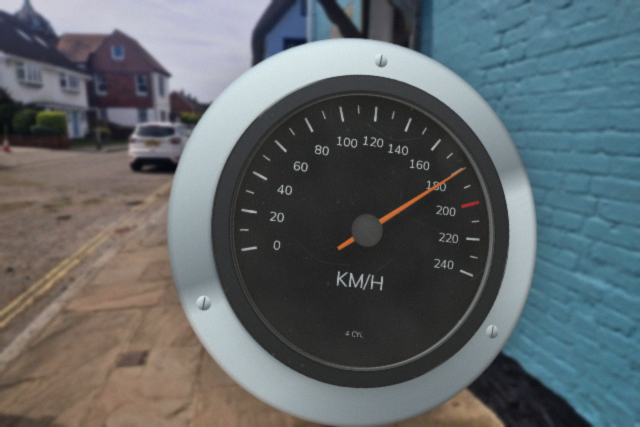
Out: {"value": 180, "unit": "km/h"}
